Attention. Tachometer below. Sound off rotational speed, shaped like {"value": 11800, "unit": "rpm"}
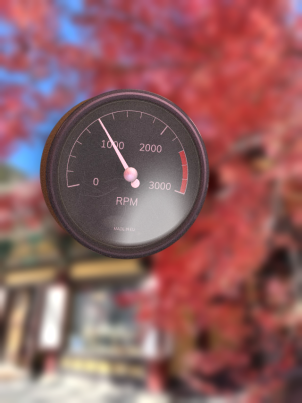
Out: {"value": 1000, "unit": "rpm"}
